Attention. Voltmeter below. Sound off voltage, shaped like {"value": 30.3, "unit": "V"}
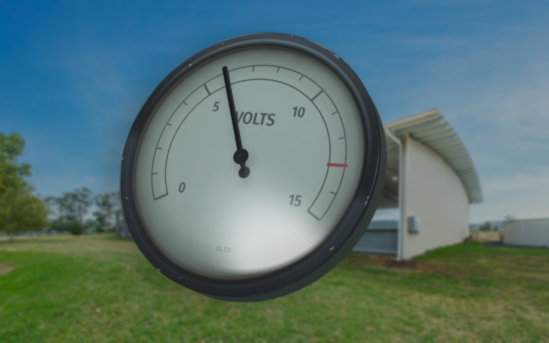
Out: {"value": 6, "unit": "V"}
